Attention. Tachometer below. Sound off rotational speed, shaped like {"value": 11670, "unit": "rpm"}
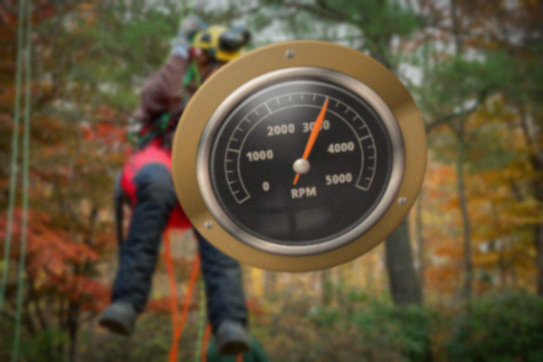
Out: {"value": 3000, "unit": "rpm"}
